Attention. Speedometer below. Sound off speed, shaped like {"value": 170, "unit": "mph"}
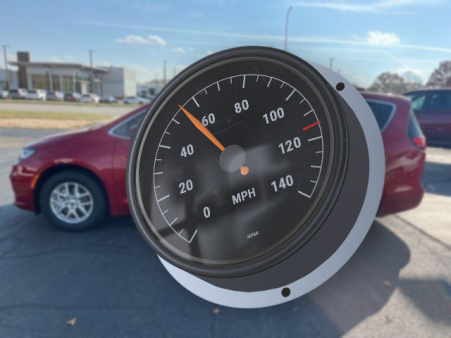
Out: {"value": 55, "unit": "mph"}
